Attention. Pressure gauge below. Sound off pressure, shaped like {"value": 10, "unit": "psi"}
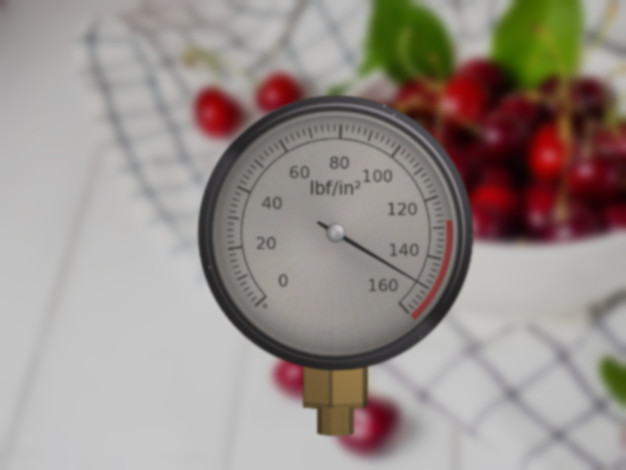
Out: {"value": 150, "unit": "psi"}
